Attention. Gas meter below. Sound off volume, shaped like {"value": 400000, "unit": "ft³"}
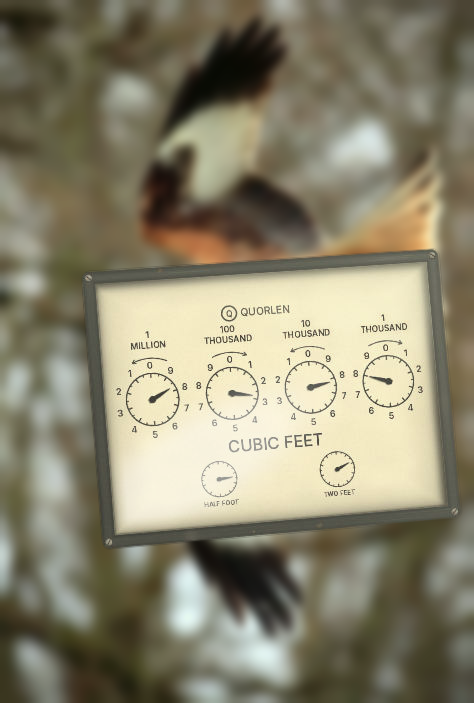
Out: {"value": 827800, "unit": "ft³"}
